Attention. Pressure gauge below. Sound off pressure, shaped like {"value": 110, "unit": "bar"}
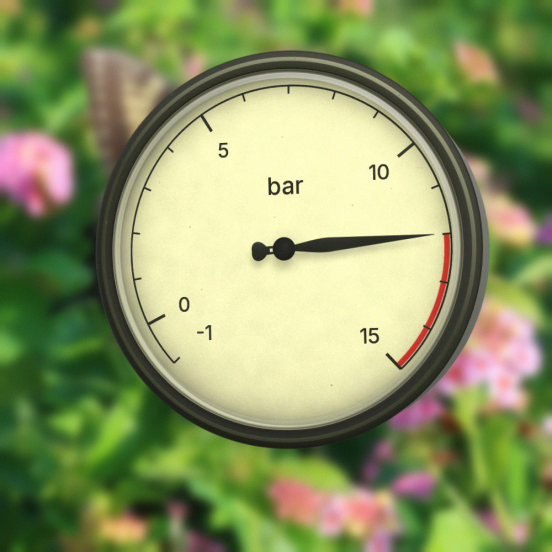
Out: {"value": 12, "unit": "bar"}
